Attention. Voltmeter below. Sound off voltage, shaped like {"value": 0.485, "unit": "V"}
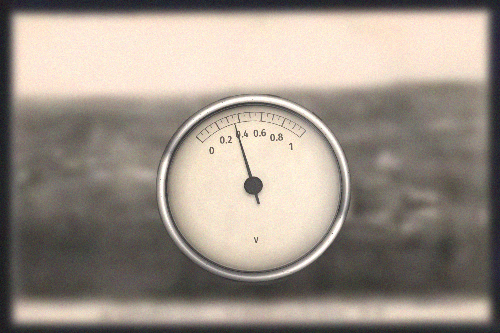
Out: {"value": 0.35, "unit": "V"}
